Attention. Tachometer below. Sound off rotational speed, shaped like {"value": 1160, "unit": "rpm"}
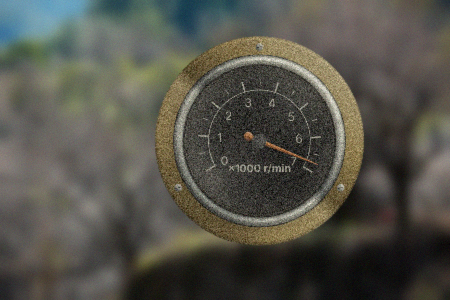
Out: {"value": 6750, "unit": "rpm"}
